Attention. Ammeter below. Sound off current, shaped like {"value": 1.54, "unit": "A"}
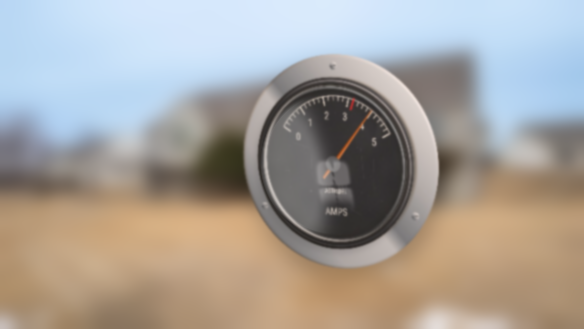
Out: {"value": 4, "unit": "A"}
